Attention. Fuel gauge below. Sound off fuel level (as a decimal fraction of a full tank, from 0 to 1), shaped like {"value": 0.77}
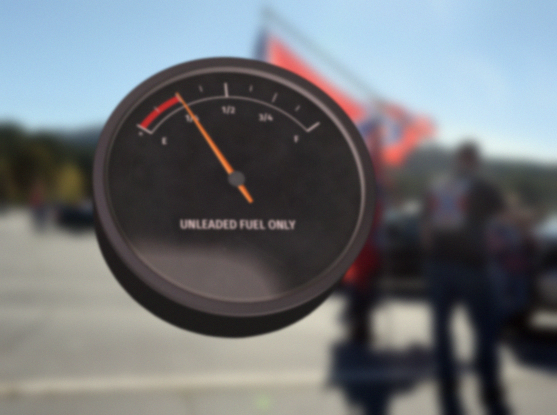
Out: {"value": 0.25}
